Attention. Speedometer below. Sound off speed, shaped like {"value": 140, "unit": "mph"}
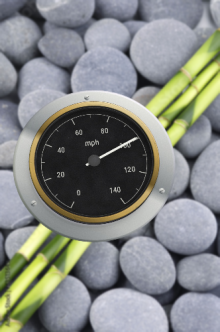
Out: {"value": 100, "unit": "mph"}
